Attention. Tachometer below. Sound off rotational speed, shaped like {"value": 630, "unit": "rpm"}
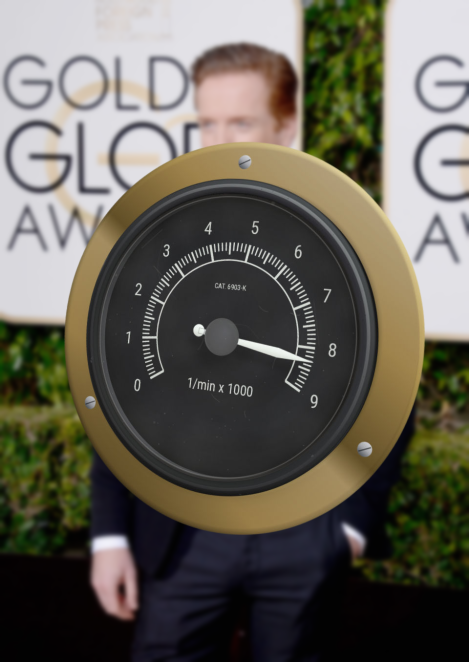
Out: {"value": 8300, "unit": "rpm"}
